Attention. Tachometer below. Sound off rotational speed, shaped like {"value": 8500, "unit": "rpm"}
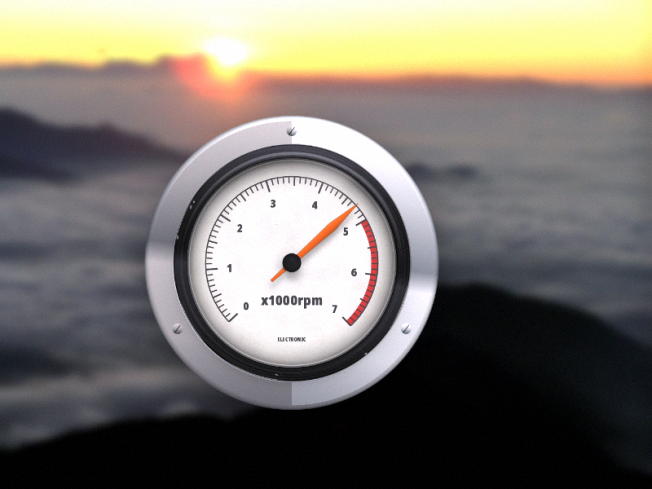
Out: {"value": 4700, "unit": "rpm"}
